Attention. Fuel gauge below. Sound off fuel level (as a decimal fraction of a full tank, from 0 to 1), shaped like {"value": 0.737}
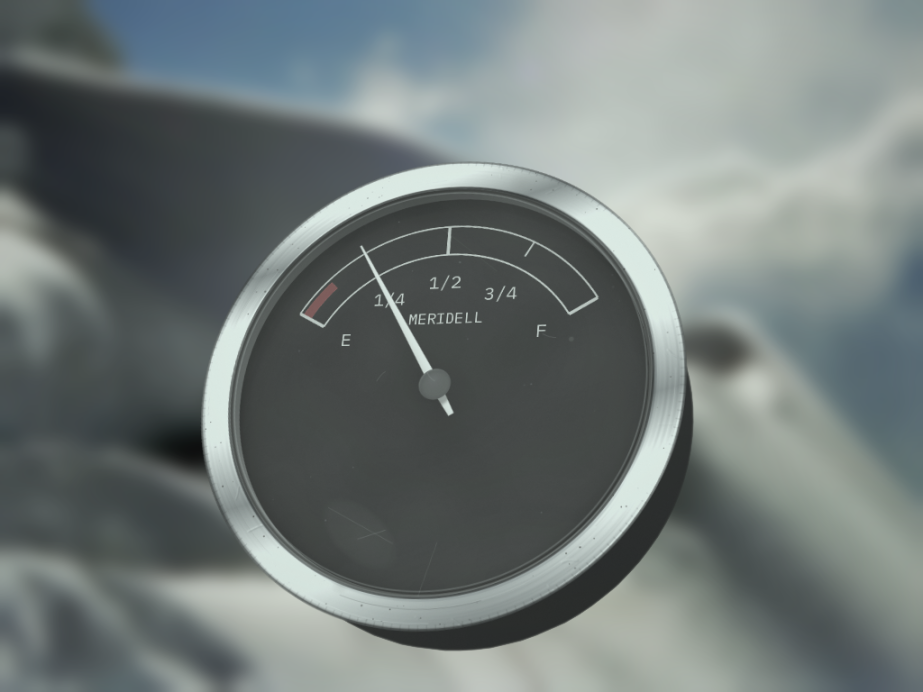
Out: {"value": 0.25}
